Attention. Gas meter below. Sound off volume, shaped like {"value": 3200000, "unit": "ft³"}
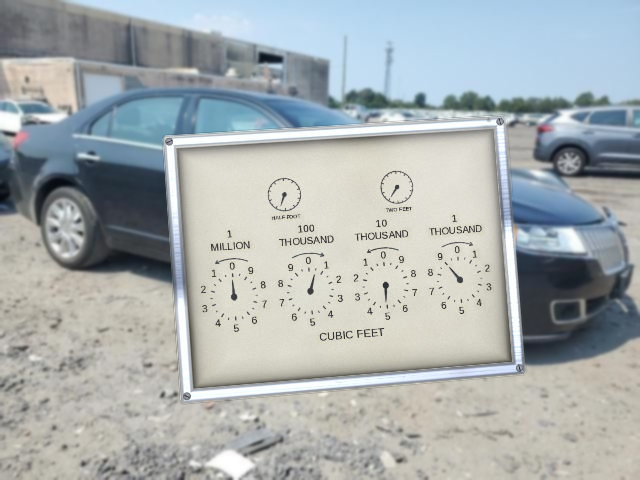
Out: {"value": 4900, "unit": "ft³"}
